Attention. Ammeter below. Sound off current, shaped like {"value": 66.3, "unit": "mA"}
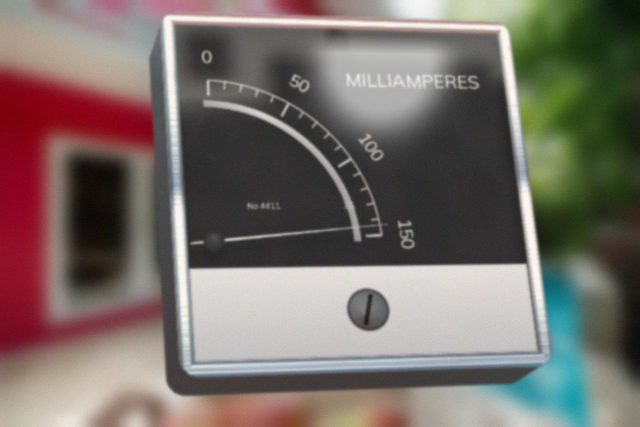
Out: {"value": 145, "unit": "mA"}
